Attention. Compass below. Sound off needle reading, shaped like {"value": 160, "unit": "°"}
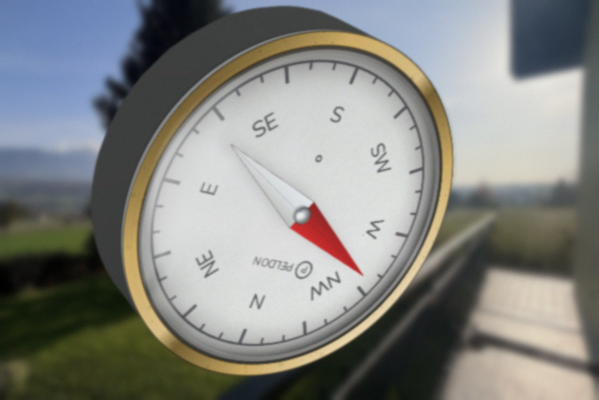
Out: {"value": 295, "unit": "°"}
